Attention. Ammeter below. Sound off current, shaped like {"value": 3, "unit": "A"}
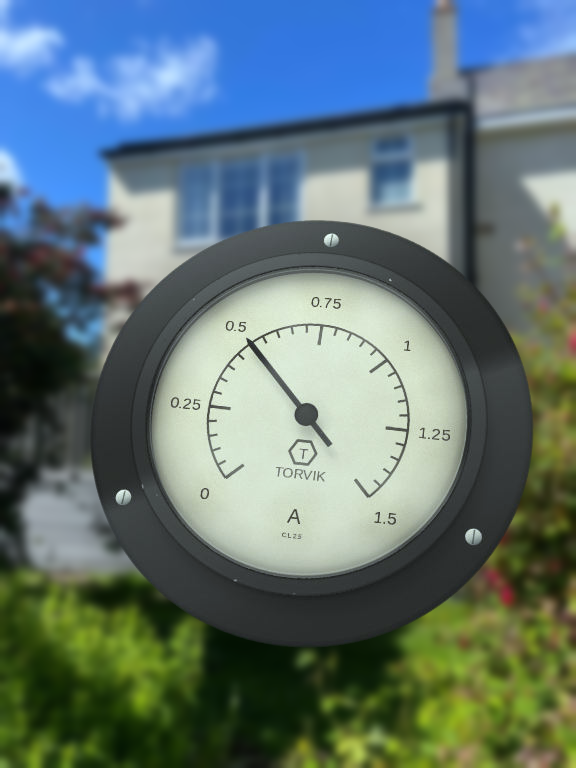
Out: {"value": 0.5, "unit": "A"}
